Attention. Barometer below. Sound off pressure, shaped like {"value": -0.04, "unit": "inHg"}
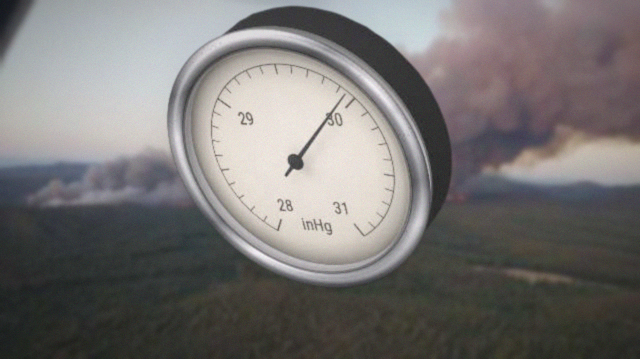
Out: {"value": 29.95, "unit": "inHg"}
